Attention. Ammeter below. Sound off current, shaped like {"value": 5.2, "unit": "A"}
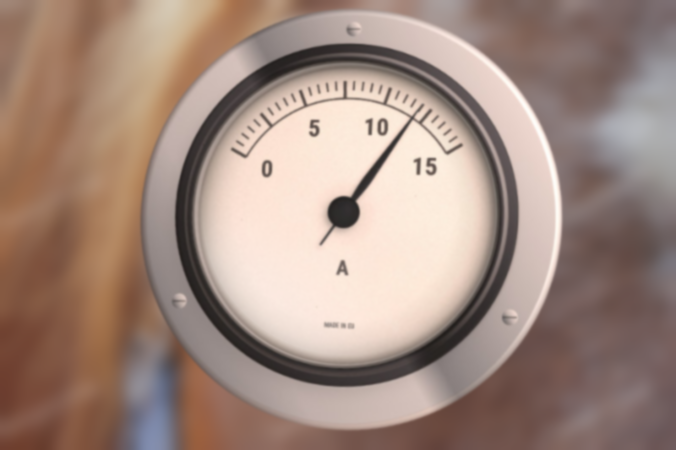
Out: {"value": 12, "unit": "A"}
